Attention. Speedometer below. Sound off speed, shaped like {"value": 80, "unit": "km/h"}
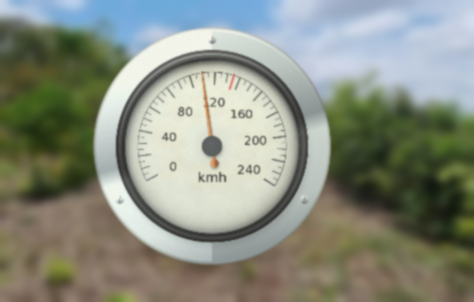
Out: {"value": 110, "unit": "km/h"}
